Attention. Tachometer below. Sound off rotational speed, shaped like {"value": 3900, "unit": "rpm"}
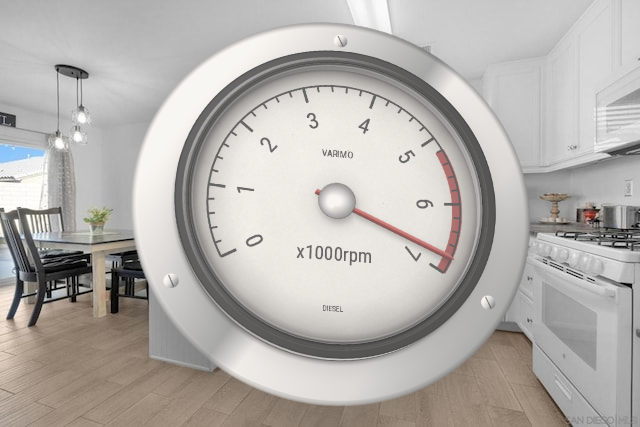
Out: {"value": 6800, "unit": "rpm"}
